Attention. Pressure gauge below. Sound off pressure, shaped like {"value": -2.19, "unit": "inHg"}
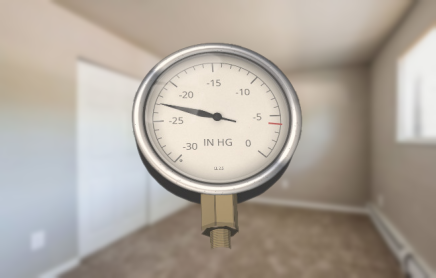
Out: {"value": -23, "unit": "inHg"}
